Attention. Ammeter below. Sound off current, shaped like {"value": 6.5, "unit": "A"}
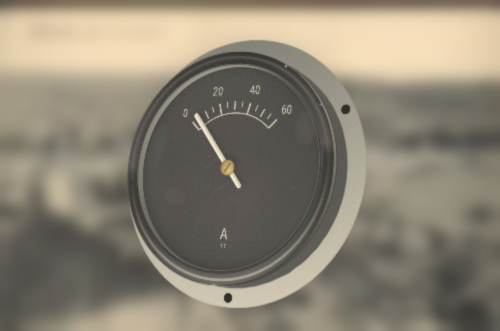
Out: {"value": 5, "unit": "A"}
